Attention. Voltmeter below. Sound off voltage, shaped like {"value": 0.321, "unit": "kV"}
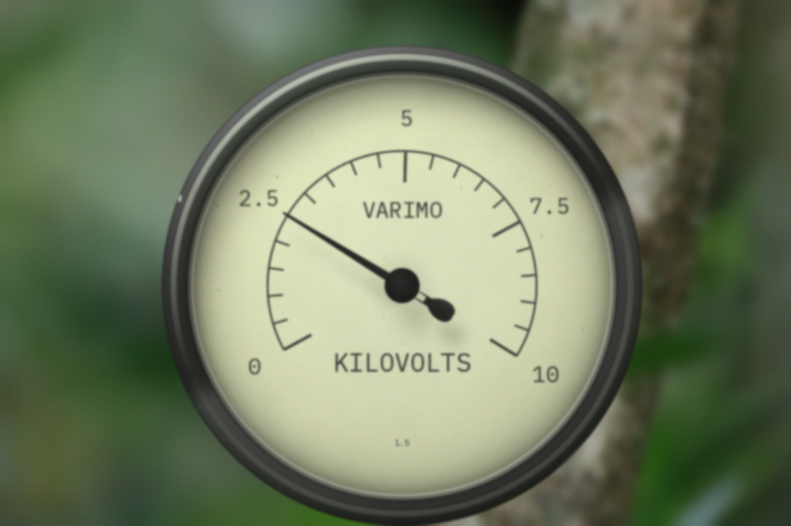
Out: {"value": 2.5, "unit": "kV"}
